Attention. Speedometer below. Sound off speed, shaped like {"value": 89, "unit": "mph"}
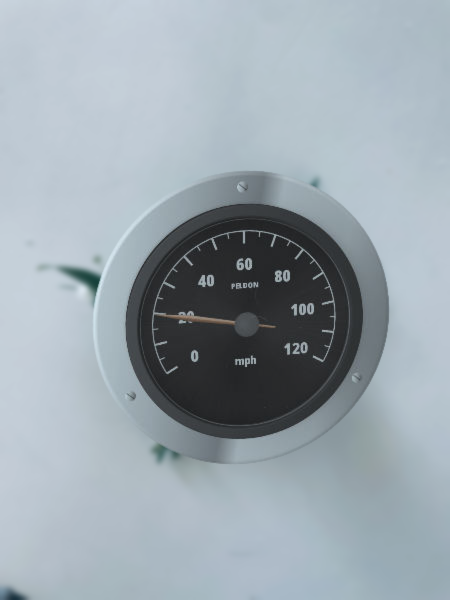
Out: {"value": 20, "unit": "mph"}
